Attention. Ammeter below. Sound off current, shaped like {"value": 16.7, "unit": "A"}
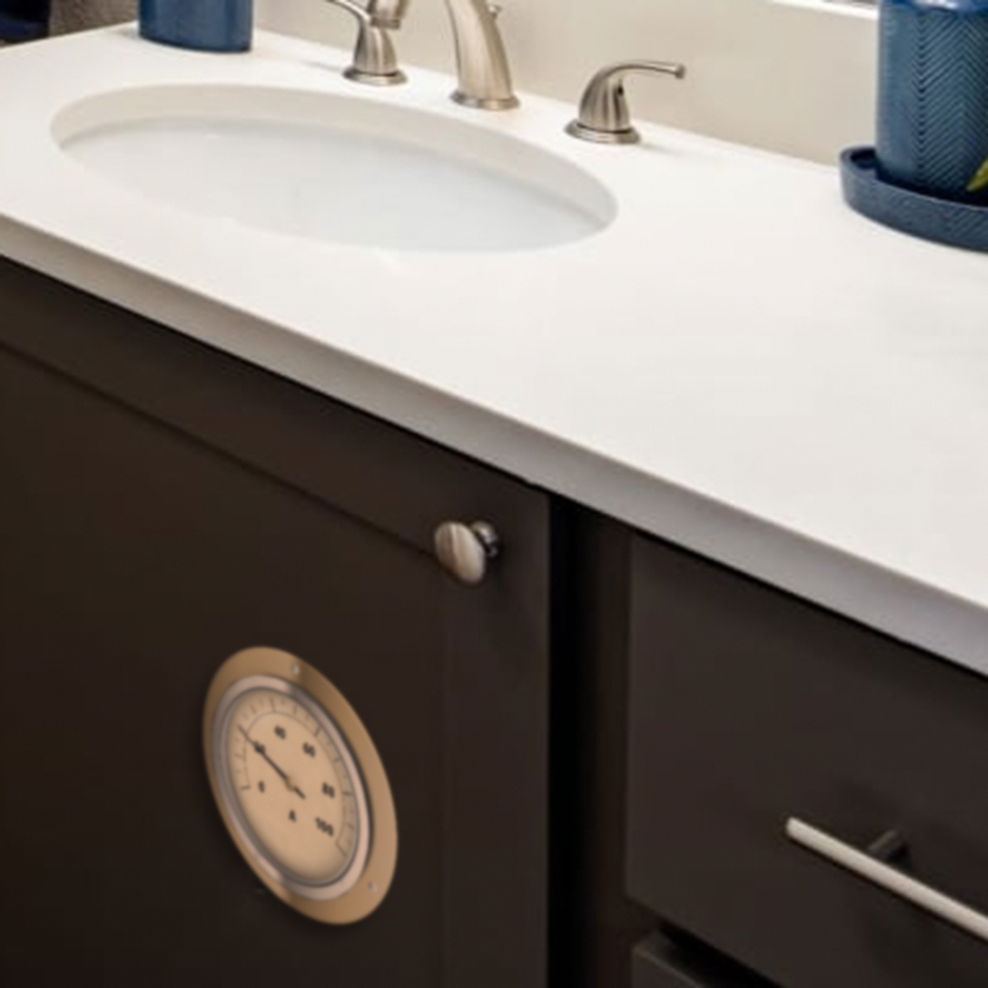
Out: {"value": 20, "unit": "A"}
